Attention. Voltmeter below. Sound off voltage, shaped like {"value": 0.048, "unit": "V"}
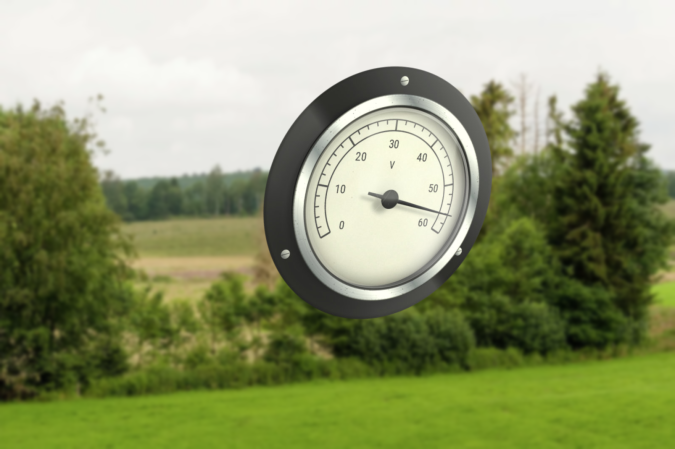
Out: {"value": 56, "unit": "V"}
